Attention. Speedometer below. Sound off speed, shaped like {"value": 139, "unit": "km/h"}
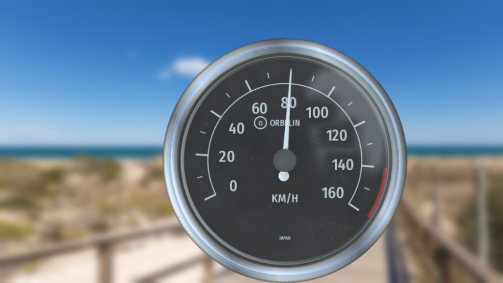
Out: {"value": 80, "unit": "km/h"}
